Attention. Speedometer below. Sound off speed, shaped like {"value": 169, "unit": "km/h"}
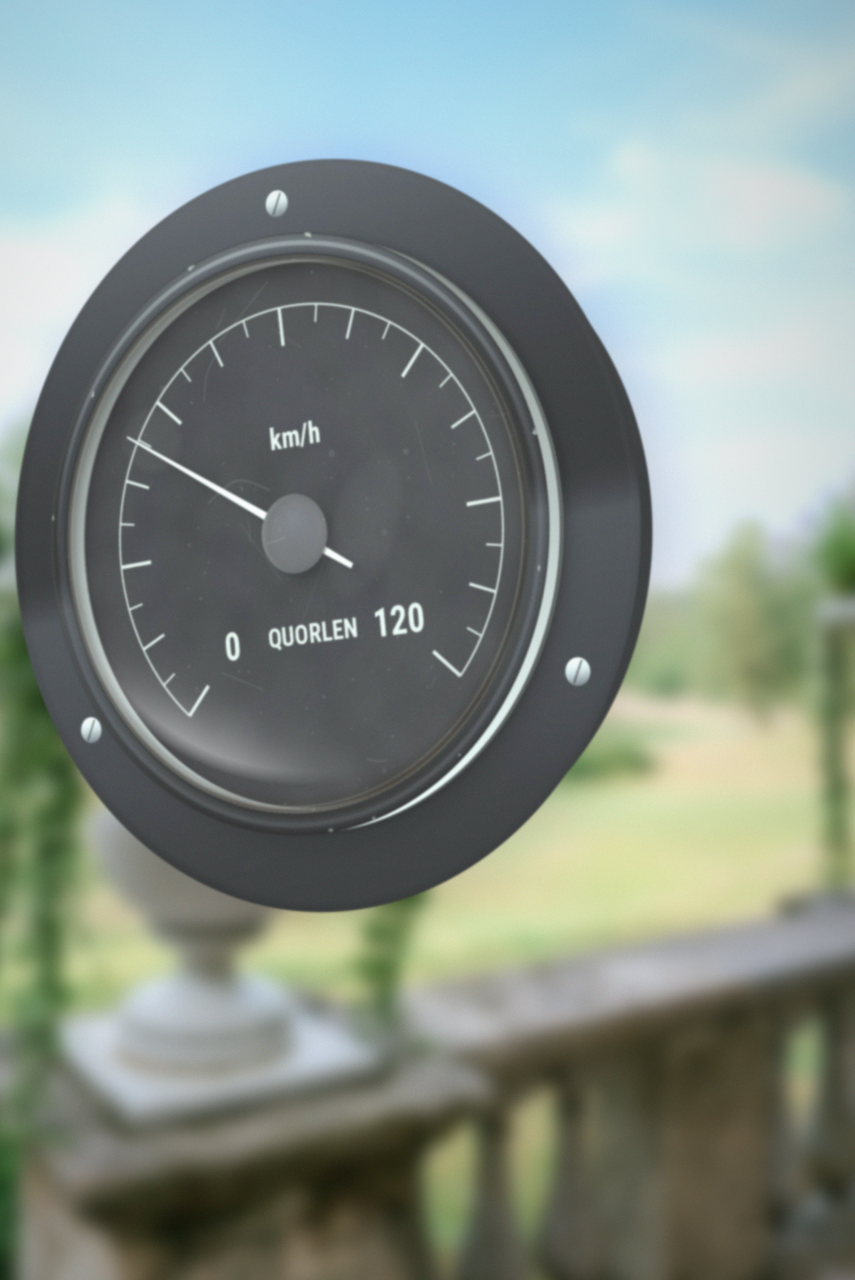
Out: {"value": 35, "unit": "km/h"}
